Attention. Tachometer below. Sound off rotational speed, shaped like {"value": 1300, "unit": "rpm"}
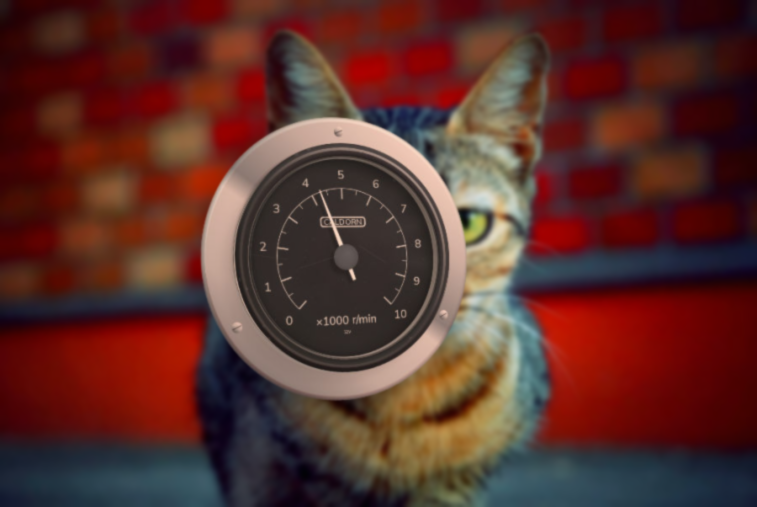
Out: {"value": 4250, "unit": "rpm"}
